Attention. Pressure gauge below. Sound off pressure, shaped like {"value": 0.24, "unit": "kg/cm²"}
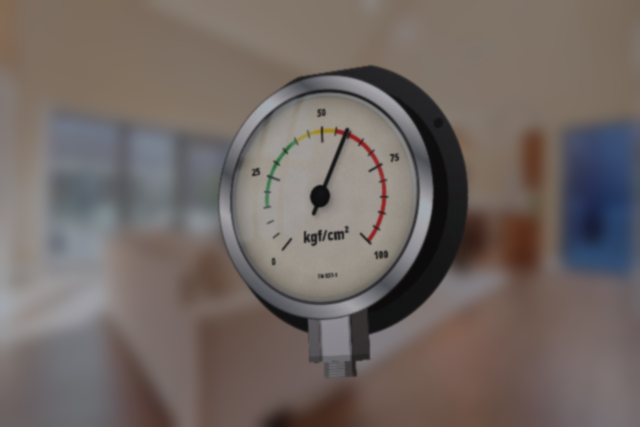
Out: {"value": 60, "unit": "kg/cm²"}
